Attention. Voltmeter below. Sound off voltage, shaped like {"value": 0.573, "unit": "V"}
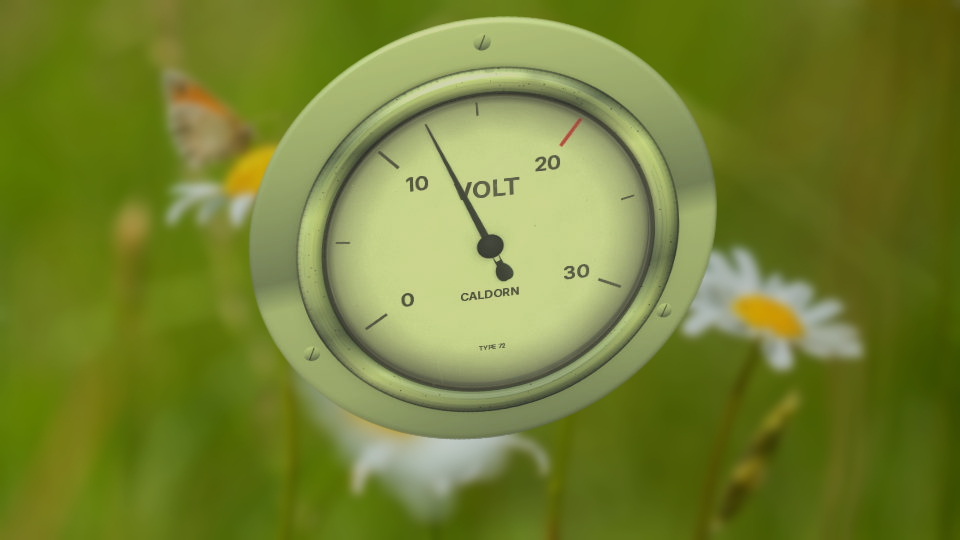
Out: {"value": 12.5, "unit": "V"}
